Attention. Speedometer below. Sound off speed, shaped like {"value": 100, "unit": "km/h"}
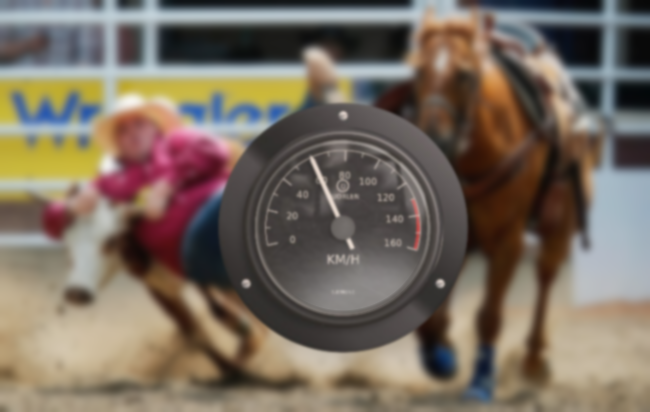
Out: {"value": 60, "unit": "km/h"}
